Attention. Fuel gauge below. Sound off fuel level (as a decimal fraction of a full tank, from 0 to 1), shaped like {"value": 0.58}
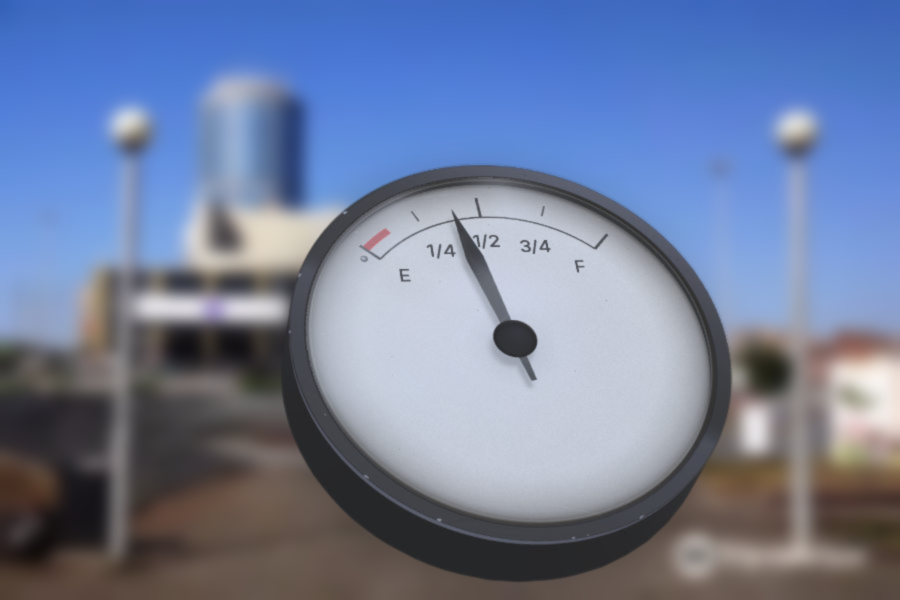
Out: {"value": 0.375}
